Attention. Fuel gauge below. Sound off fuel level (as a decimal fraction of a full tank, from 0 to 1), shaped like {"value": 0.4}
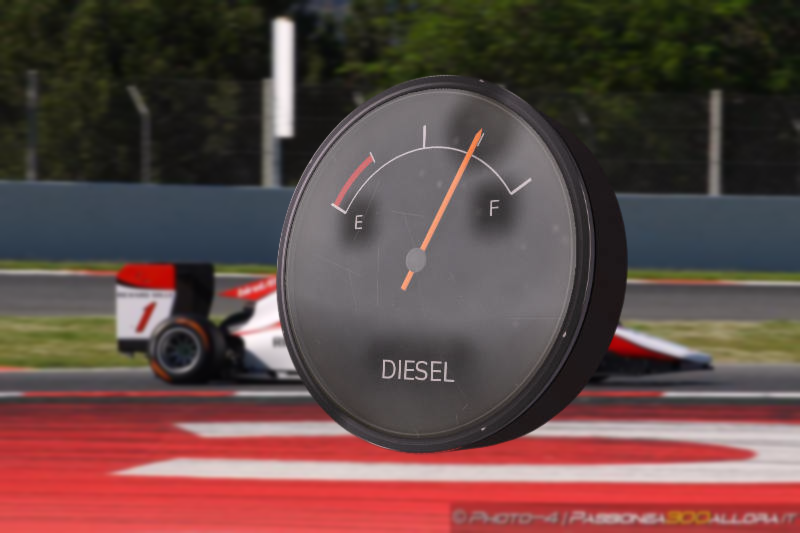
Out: {"value": 0.75}
